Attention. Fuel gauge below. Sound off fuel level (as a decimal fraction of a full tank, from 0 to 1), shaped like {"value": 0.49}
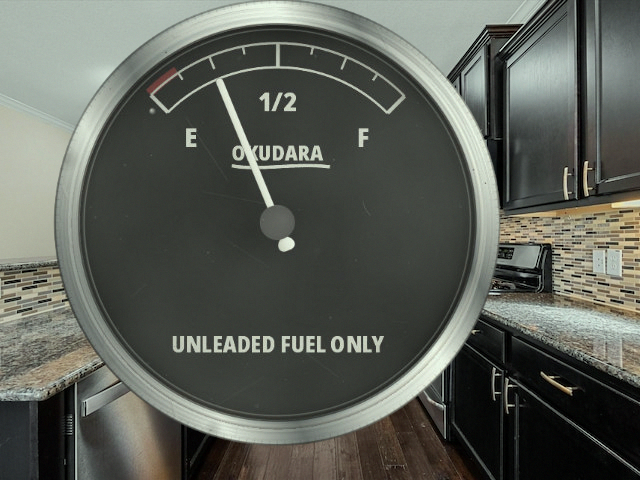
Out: {"value": 0.25}
